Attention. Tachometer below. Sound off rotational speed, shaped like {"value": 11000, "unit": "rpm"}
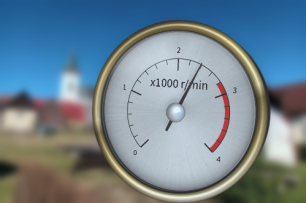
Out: {"value": 2400, "unit": "rpm"}
